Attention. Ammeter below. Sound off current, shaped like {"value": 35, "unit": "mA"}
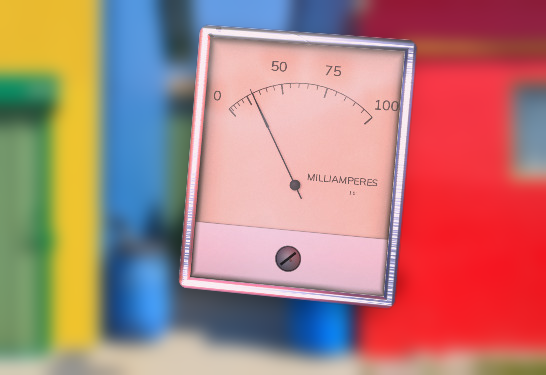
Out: {"value": 30, "unit": "mA"}
